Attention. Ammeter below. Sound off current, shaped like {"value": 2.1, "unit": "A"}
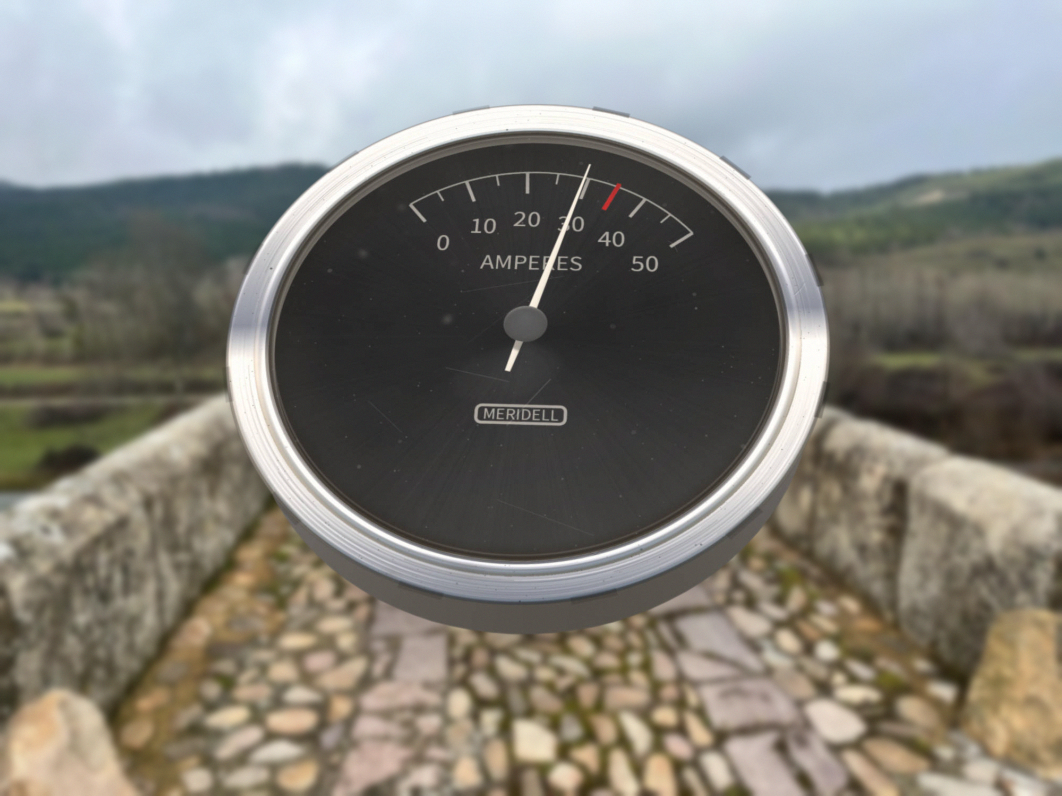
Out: {"value": 30, "unit": "A"}
